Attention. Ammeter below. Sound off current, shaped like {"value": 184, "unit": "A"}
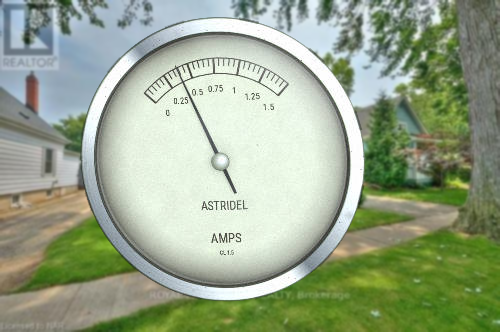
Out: {"value": 0.4, "unit": "A"}
